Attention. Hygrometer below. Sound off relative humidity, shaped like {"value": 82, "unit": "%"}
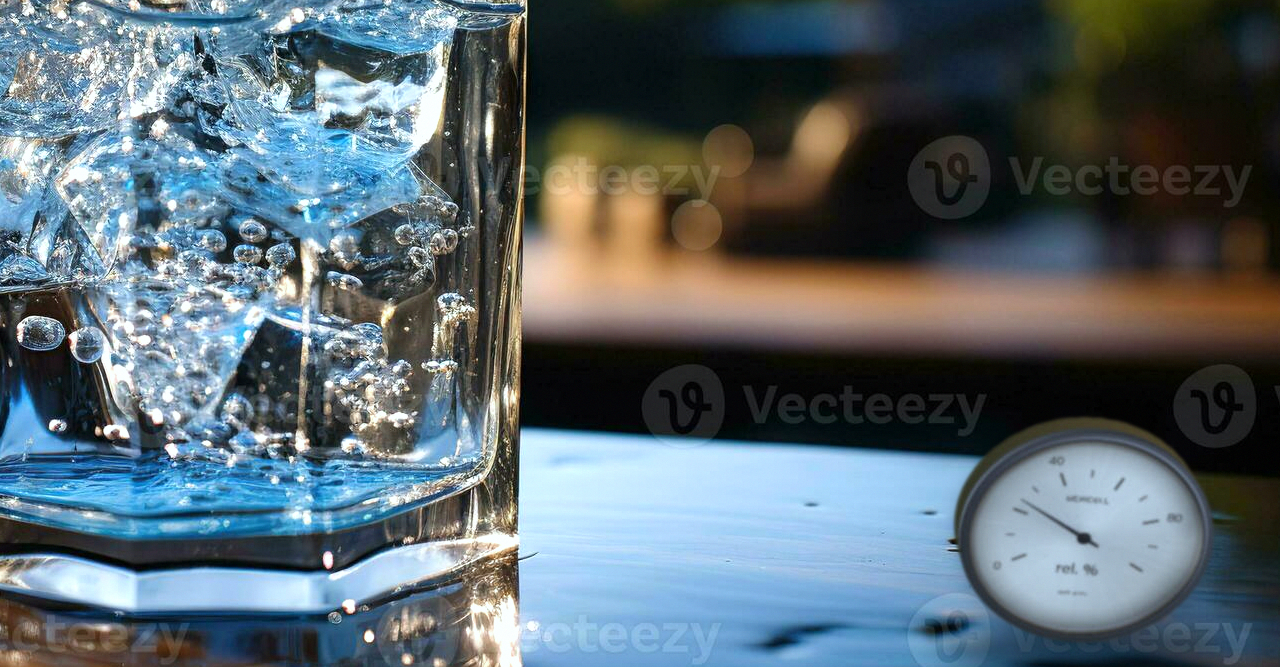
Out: {"value": 25, "unit": "%"}
